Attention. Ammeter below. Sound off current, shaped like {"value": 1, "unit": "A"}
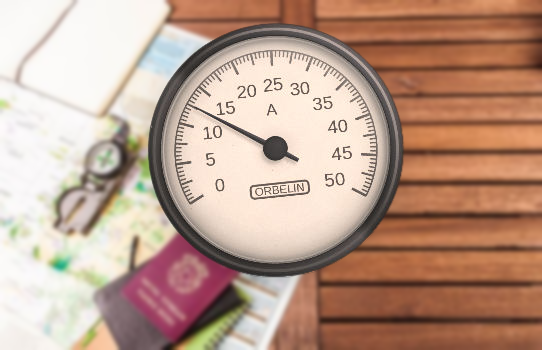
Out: {"value": 12.5, "unit": "A"}
